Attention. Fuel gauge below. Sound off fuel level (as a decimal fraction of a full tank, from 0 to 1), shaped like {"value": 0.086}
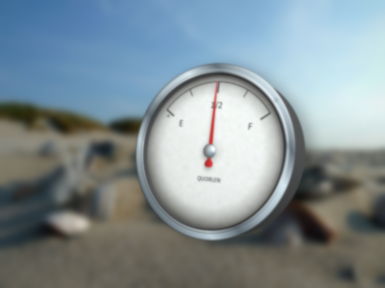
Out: {"value": 0.5}
